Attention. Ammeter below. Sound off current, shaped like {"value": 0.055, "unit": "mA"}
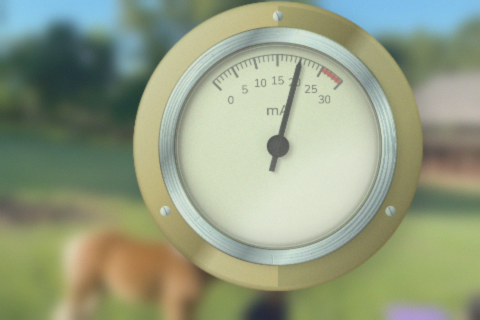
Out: {"value": 20, "unit": "mA"}
